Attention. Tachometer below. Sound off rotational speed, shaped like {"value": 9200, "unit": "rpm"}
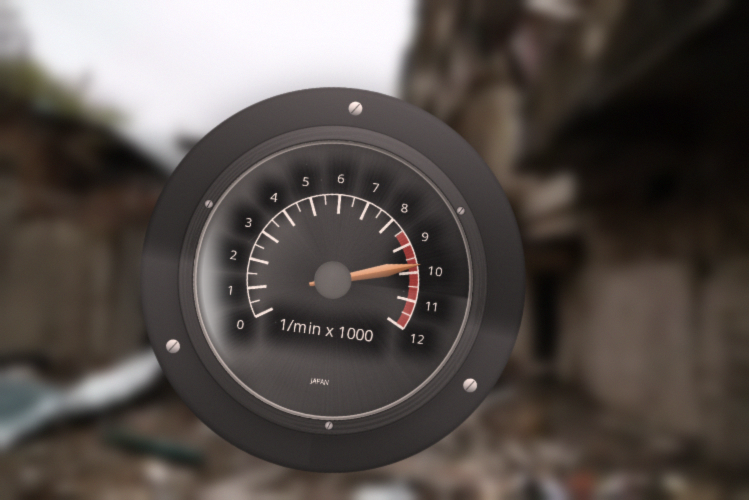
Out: {"value": 9750, "unit": "rpm"}
